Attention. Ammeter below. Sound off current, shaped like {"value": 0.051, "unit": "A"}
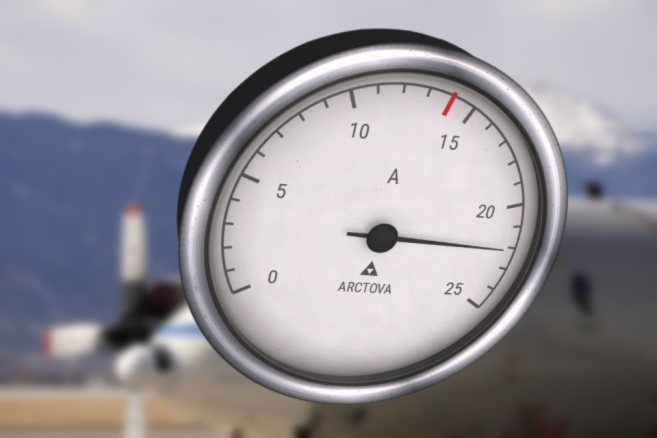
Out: {"value": 22, "unit": "A"}
